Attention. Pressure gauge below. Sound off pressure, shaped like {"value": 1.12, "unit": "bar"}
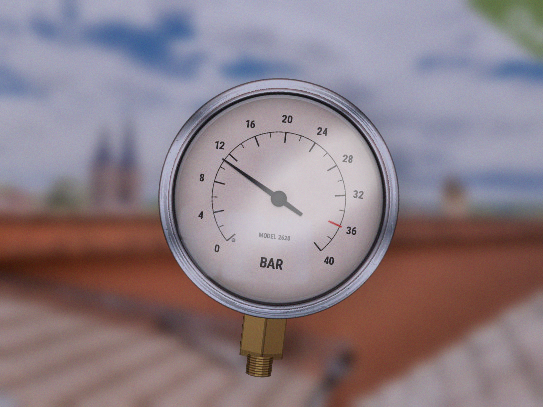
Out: {"value": 11, "unit": "bar"}
